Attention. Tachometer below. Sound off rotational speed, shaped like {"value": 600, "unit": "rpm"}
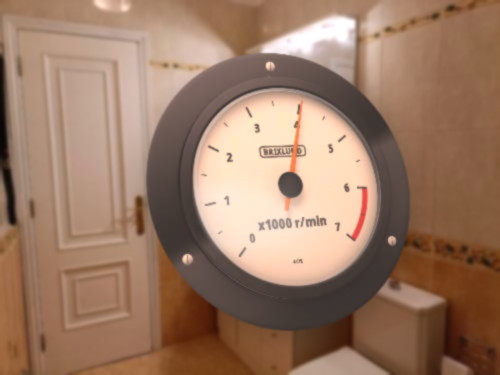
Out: {"value": 4000, "unit": "rpm"}
